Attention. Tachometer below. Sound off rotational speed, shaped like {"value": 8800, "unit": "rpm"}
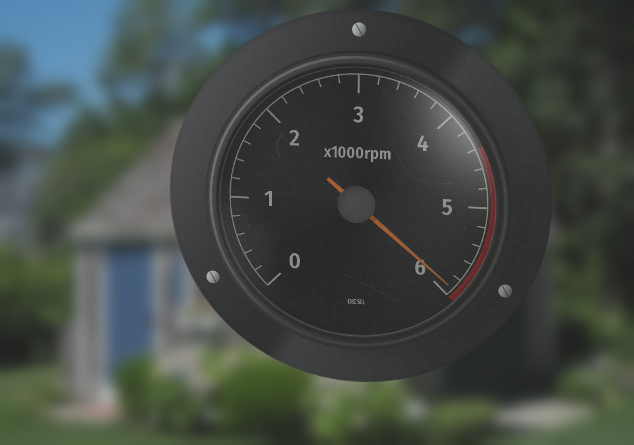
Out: {"value": 5900, "unit": "rpm"}
